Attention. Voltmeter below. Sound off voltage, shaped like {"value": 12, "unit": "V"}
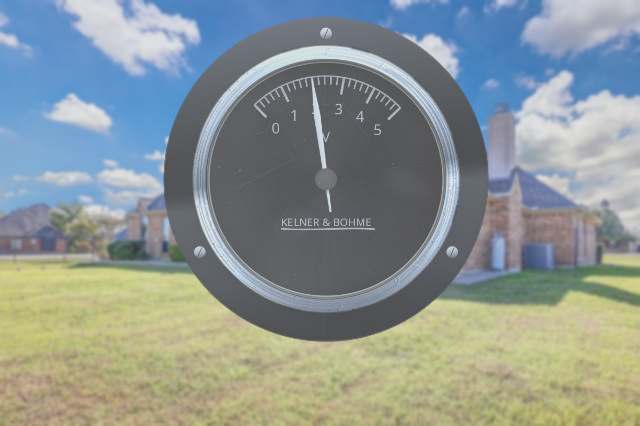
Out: {"value": 2, "unit": "V"}
